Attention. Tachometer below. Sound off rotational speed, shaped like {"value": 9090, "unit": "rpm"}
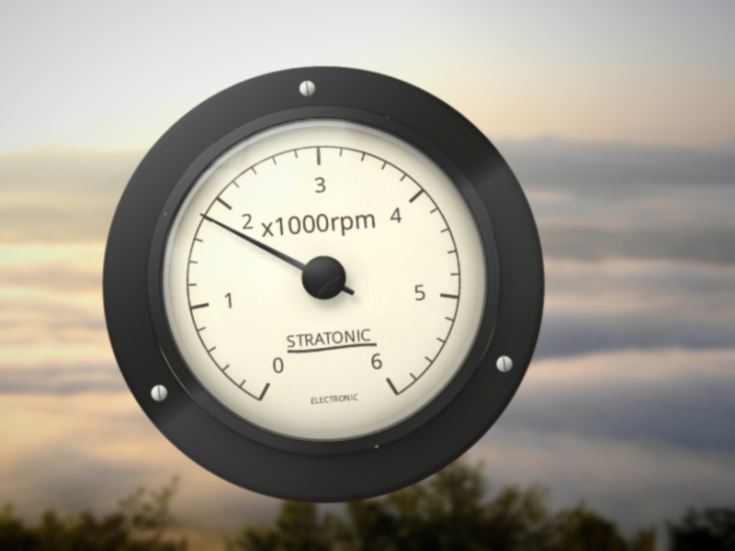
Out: {"value": 1800, "unit": "rpm"}
